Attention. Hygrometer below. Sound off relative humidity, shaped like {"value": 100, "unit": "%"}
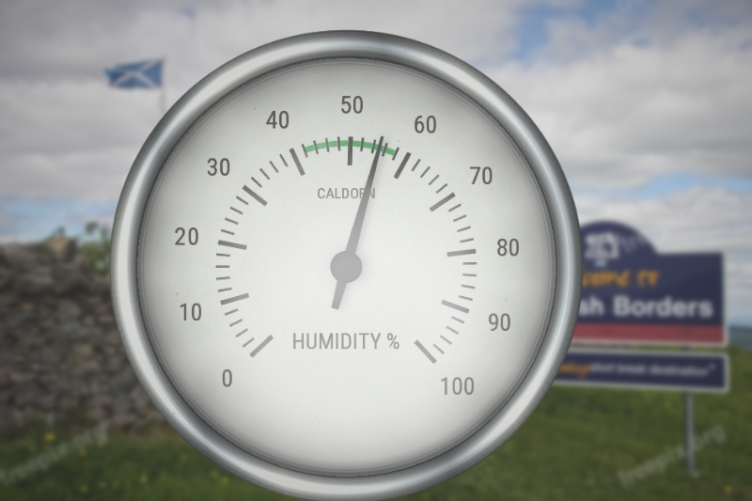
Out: {"value": 55, "unit": "%"}
